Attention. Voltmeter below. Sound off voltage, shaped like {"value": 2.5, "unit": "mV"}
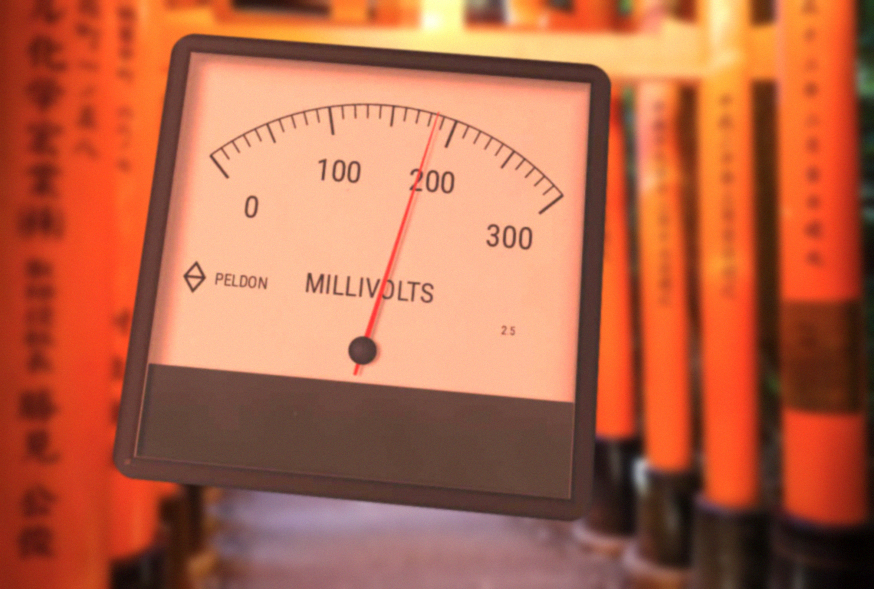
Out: {"value": 185, "unit": "mV"}
